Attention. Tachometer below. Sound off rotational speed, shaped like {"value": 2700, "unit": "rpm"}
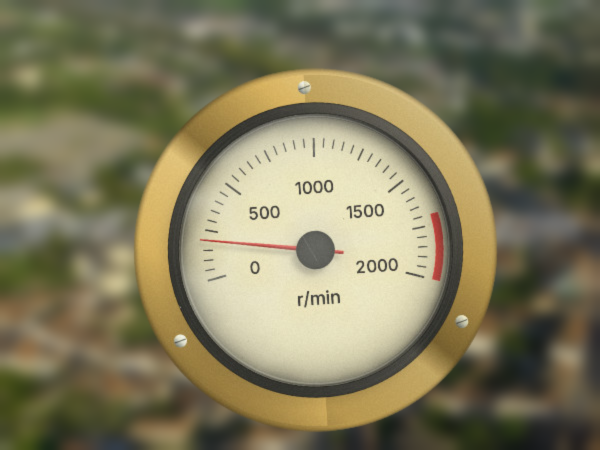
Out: {"value": 200, "unit": "rpm"}
